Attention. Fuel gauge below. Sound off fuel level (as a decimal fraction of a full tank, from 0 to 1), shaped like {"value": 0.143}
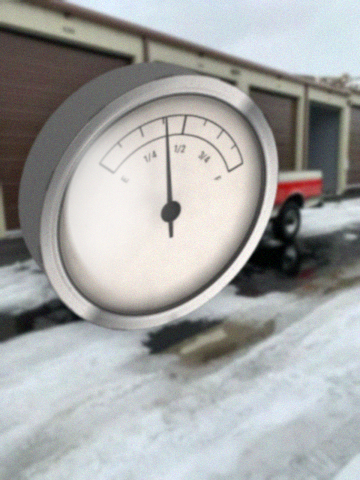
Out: {"value": 0.375}
